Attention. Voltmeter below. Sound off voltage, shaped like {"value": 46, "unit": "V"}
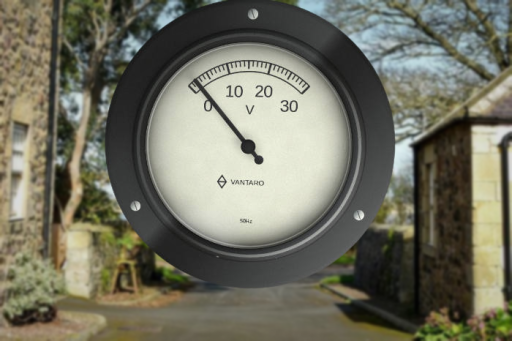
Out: {"value": 2, "unit": "V"}
